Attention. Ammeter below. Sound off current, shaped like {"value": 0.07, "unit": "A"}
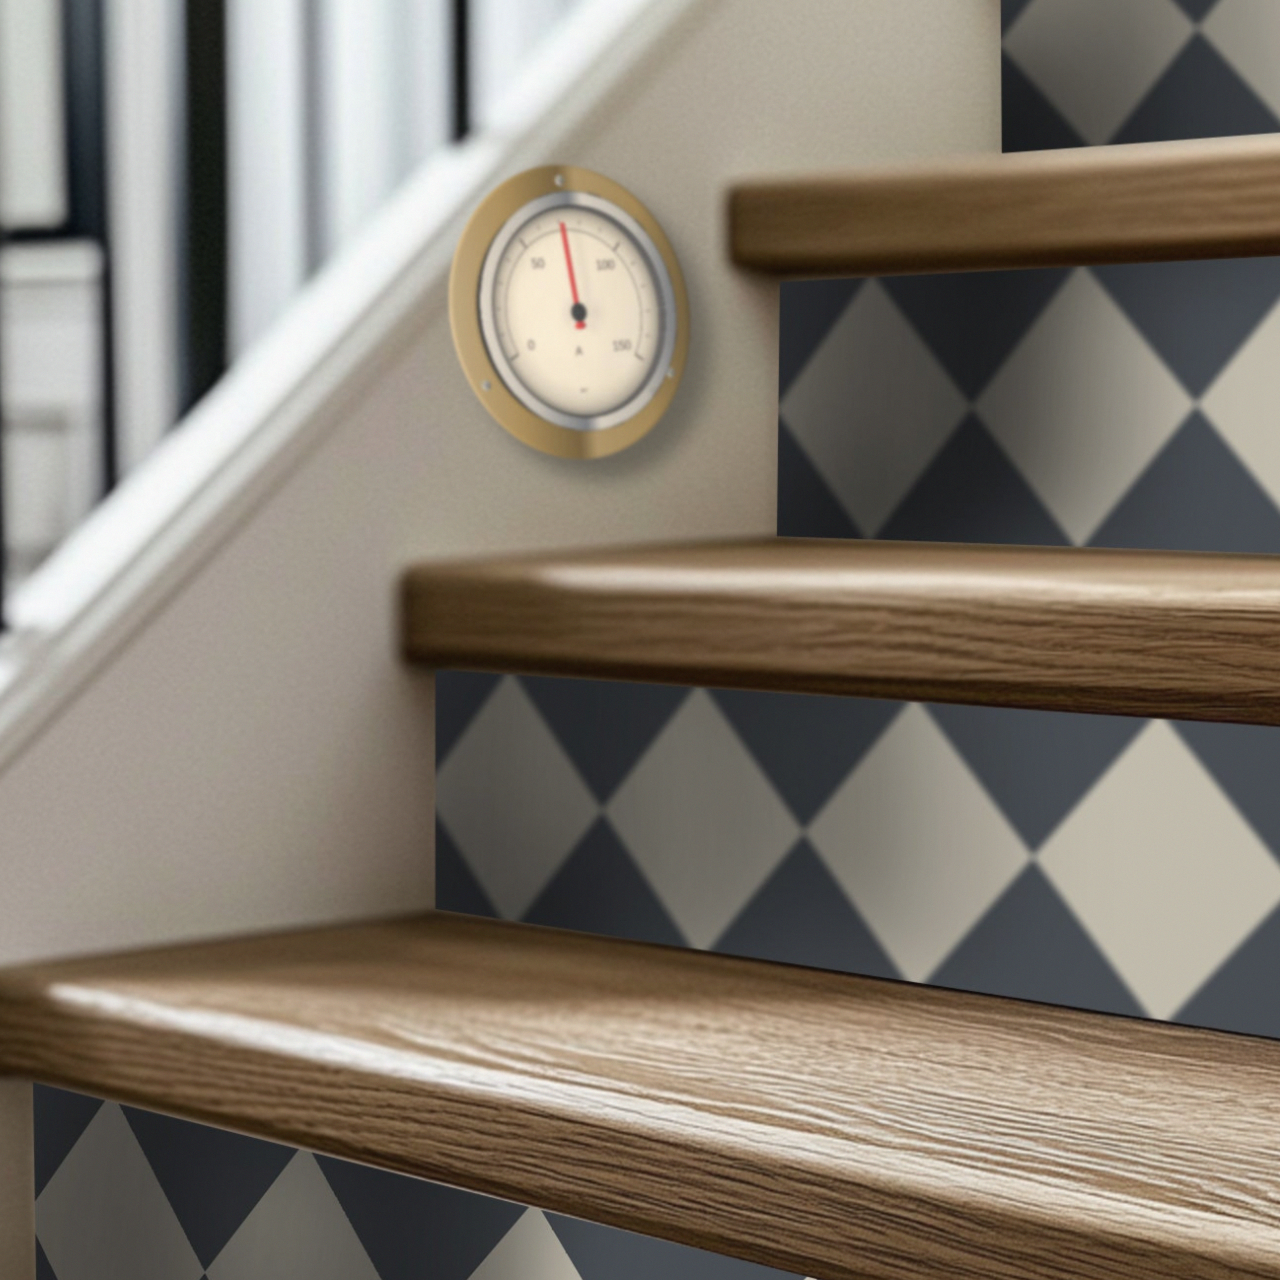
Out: {"value": 70, "unit": "A"}
